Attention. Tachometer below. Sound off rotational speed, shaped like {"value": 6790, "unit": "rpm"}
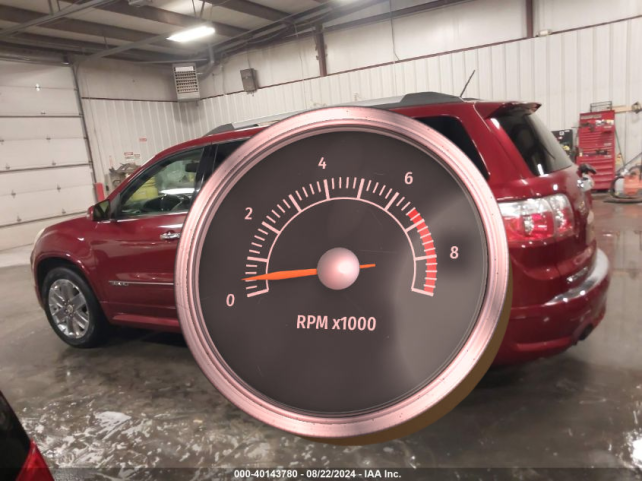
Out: {"value": 400, "unit": "rpm"}
